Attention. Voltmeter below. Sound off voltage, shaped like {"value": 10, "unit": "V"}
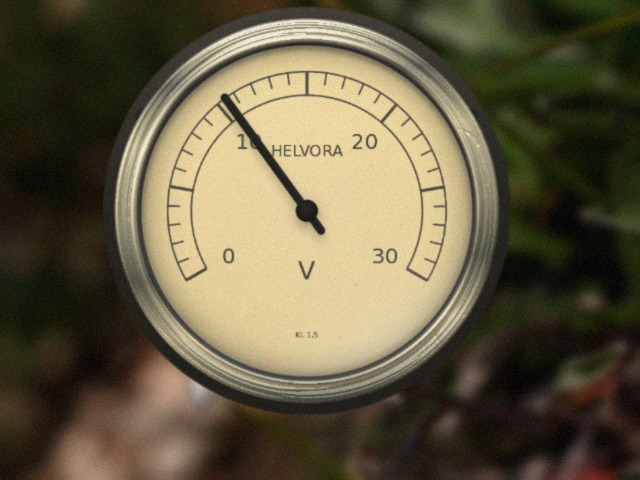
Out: {"value": 10.5, "unit": "V"}
